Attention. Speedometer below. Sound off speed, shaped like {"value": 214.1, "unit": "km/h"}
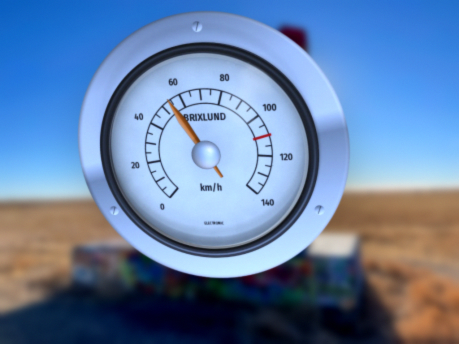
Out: {"value": 55, "unit": "km/h"}
